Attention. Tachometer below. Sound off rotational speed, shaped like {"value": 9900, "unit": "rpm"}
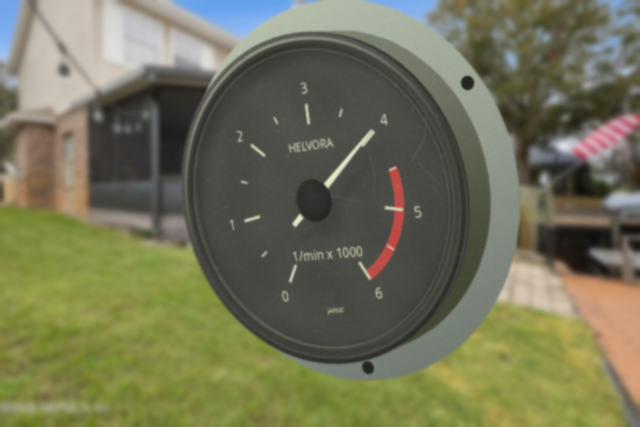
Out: {"value": 4000, "unit": "rpm"}
